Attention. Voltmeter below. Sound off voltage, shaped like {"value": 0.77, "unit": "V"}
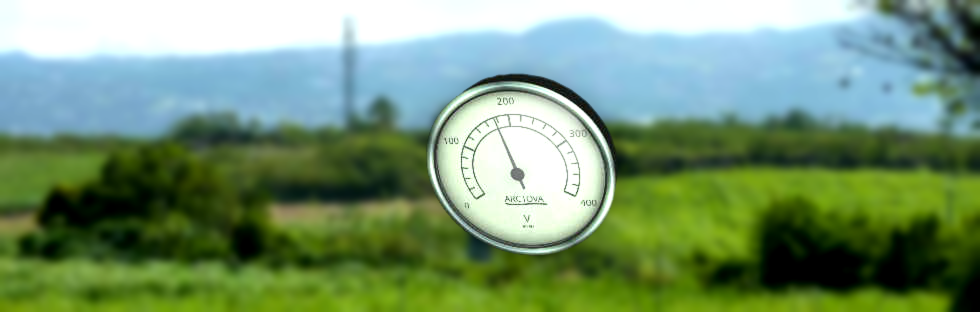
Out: {"value": 180, "unit": "V"}
